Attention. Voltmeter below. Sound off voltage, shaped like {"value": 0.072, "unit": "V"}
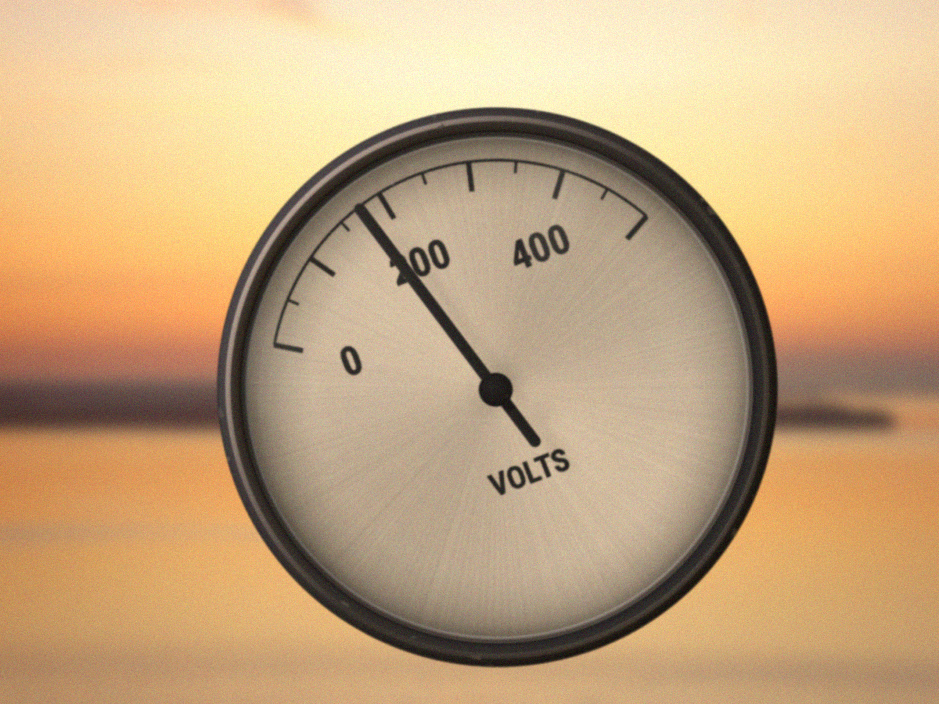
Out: {"value": 175, "unit": "V"}
